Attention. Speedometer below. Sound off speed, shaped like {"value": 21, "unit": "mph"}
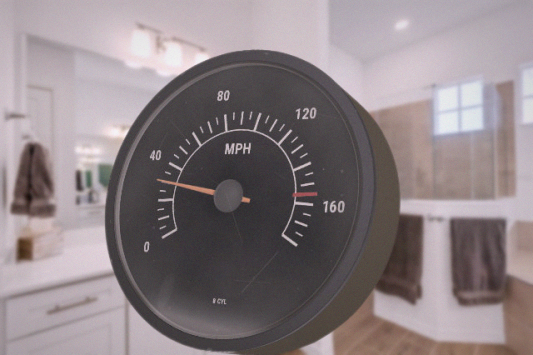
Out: {"value": 30, "unit": "mph"}
